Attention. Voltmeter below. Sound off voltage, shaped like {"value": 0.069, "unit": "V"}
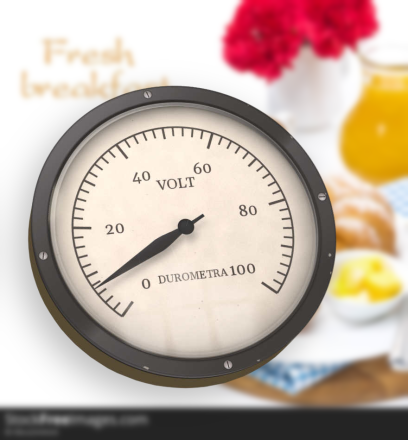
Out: {"value": 7, "unit": "V"}
